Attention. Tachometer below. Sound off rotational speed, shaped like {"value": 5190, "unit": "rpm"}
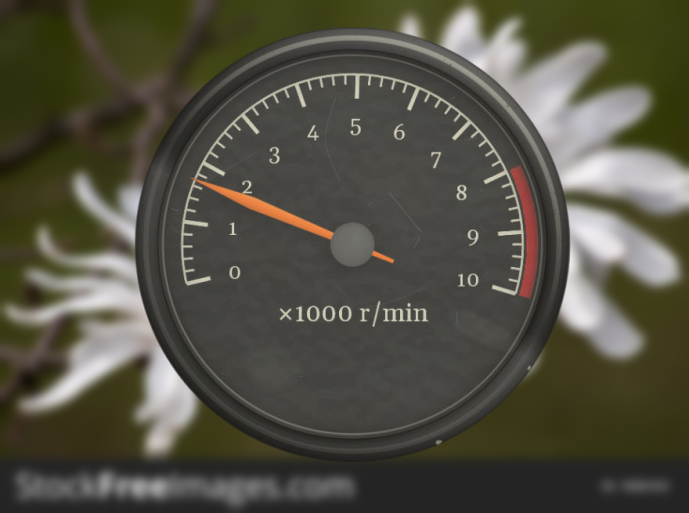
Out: {"value": 1700, "unit": "rpm"}
